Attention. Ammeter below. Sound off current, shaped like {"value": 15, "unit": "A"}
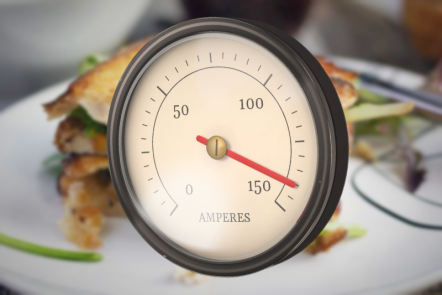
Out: {"value": 140, "unit": "A"}
